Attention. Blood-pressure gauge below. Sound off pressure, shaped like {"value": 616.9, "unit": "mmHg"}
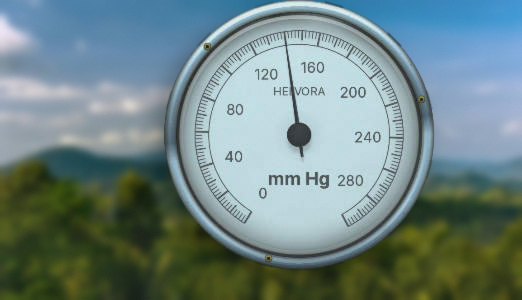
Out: {"value": 140, "unit": "mmHg"}
